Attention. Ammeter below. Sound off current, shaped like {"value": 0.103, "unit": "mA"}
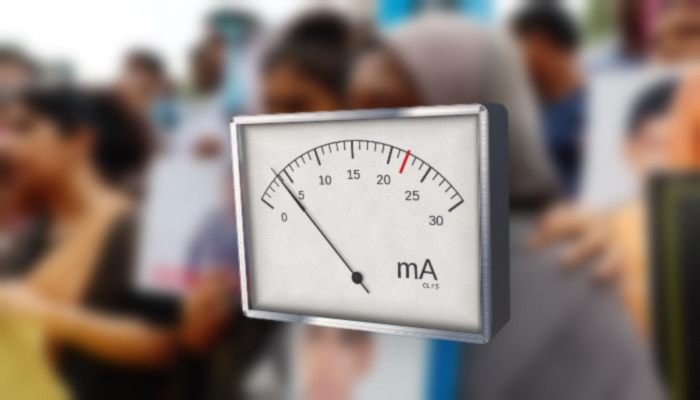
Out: {"value": 4, "unit": "mA"}
